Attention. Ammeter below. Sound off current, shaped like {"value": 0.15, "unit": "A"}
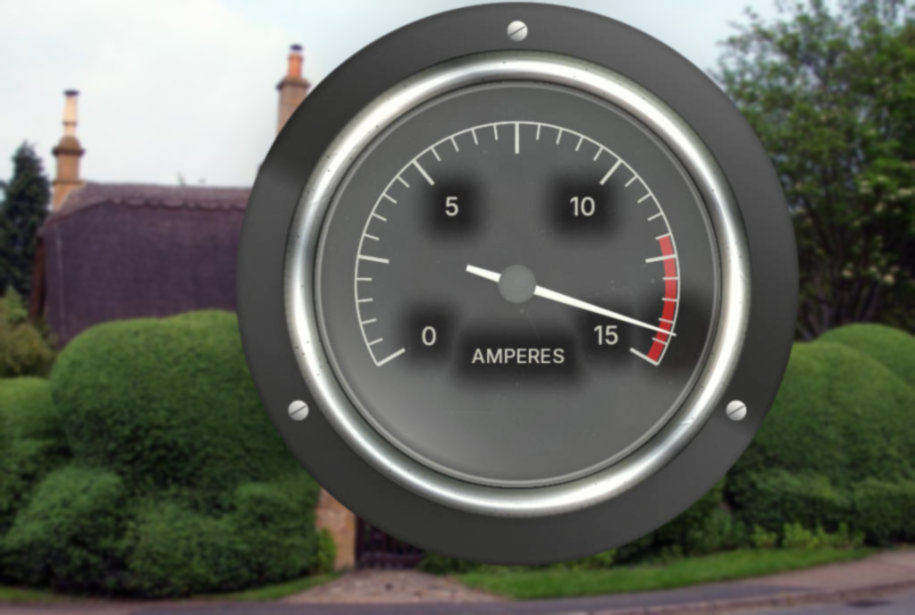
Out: {"value": 14.25, "unit": "A"}
